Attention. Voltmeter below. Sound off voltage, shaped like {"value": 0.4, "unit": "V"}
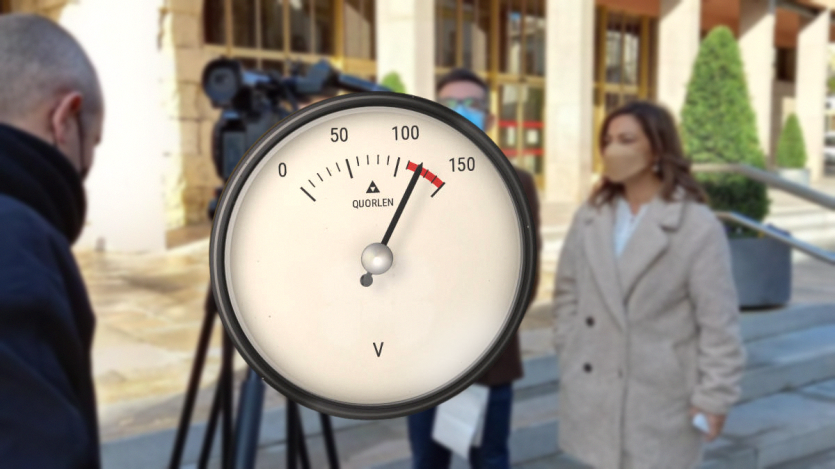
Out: {"value": 120, "unit": "V"}
